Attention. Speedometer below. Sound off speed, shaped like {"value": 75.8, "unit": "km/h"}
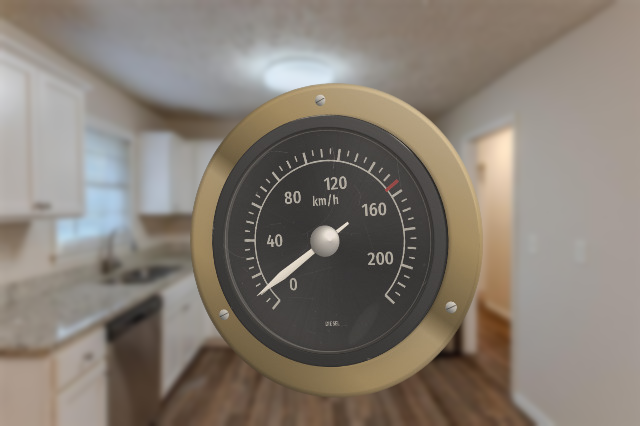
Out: {"value": 10, "unit": "km/h"}
